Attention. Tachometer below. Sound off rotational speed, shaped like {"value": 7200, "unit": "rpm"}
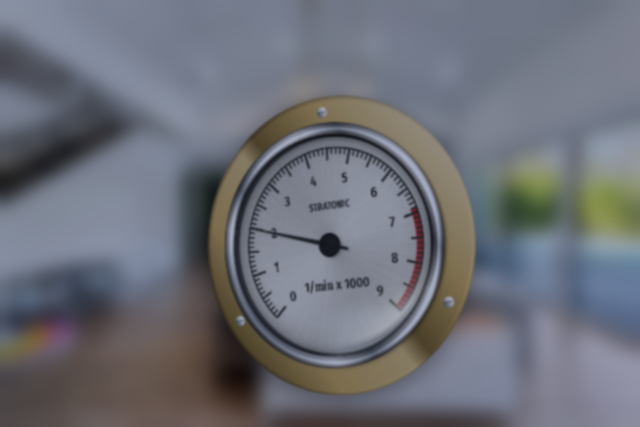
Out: {"value": 2000, "unit": "rpm"}
